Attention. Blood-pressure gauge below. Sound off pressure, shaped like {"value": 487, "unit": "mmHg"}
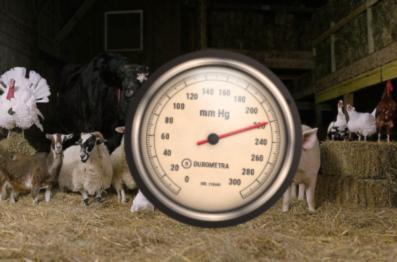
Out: {"value": 220, "unit": "mmHg"}
